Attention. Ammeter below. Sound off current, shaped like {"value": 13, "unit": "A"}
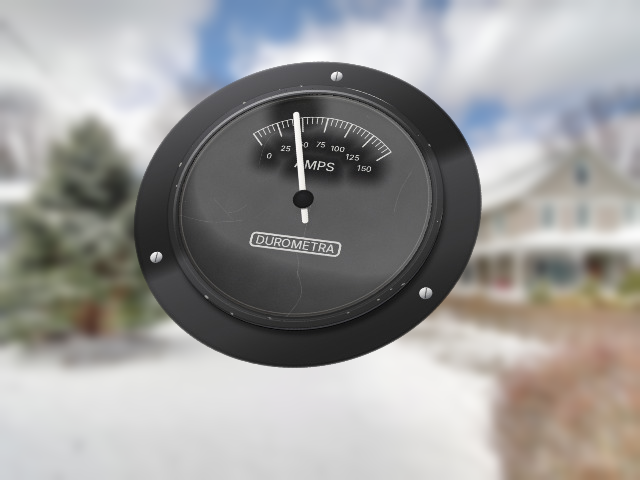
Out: {"value": 45, "unit": "A"}
